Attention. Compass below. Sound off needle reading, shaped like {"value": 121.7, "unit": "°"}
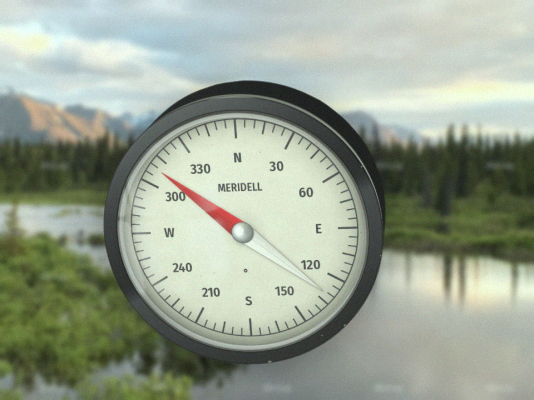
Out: {"value": 310, "unit": "°"}
